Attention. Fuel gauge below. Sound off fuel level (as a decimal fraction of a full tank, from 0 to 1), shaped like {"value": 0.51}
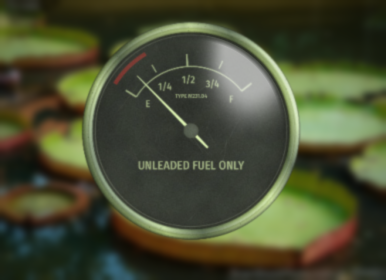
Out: {"value": 0.125}
